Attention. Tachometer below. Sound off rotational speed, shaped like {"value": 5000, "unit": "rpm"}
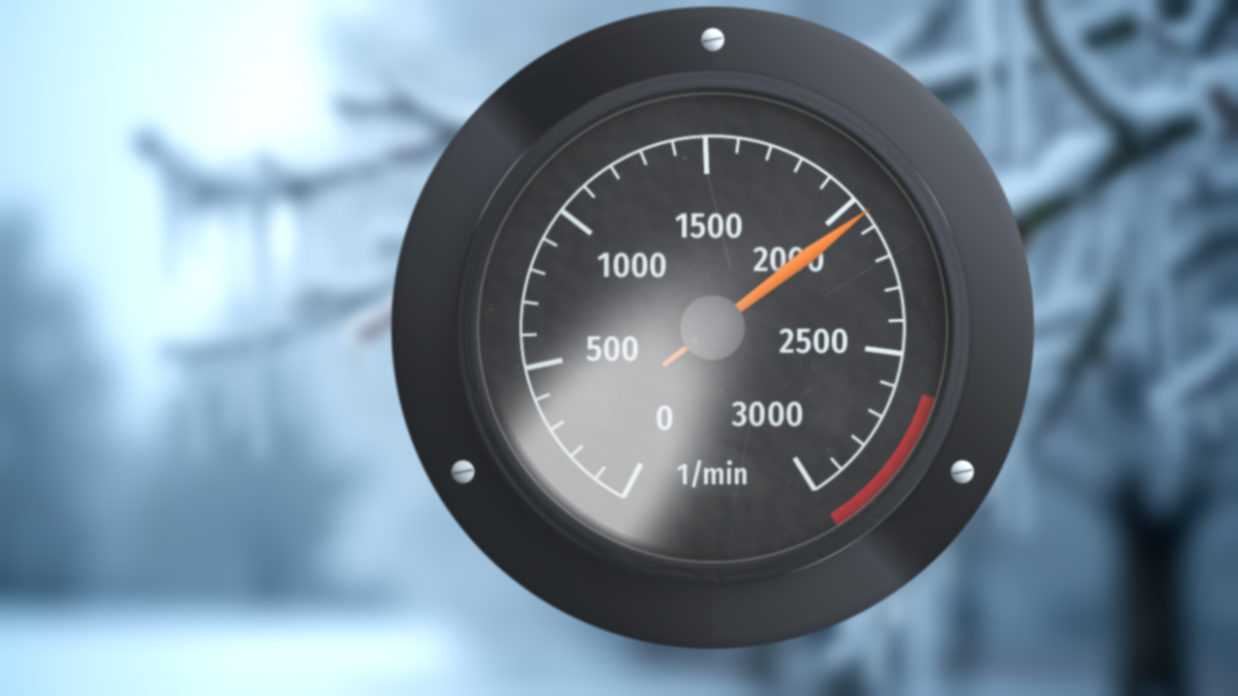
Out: {"value": 2050, "unit": "rpm"}
